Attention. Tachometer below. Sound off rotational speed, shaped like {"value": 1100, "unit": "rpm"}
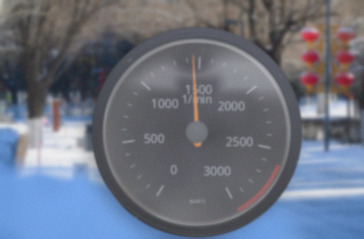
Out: {"value": 1450, "unit": "rpm"}
